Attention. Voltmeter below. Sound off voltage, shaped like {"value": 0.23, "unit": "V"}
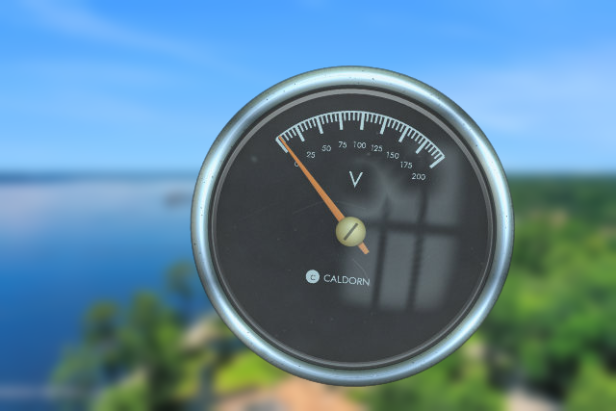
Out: {"value": 5, "unit": "V"}
